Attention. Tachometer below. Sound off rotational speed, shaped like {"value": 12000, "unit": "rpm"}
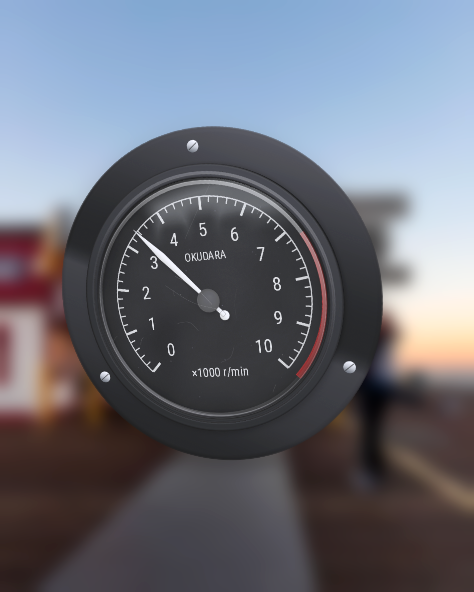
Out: {"value": 3400, "unit": "rpm"}
